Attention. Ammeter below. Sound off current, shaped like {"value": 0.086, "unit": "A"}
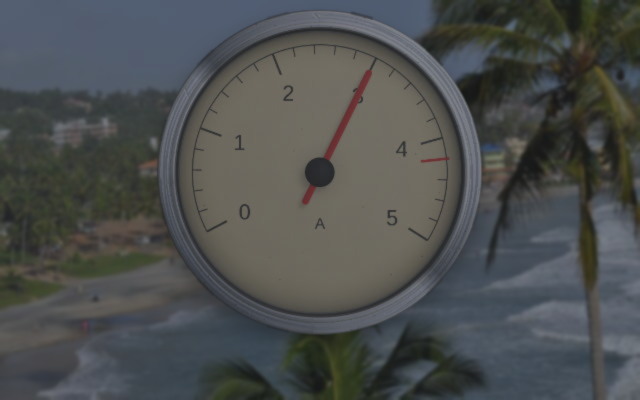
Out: {"value": 3, "unit": "A"}
